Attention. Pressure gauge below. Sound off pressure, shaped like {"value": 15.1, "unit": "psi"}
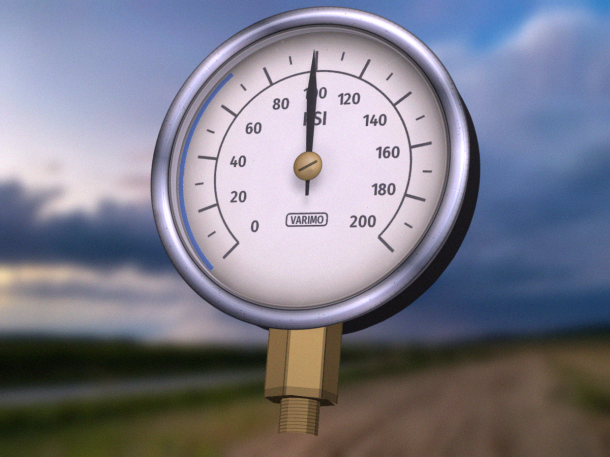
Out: {"value": 100, "unit": "psi"}
